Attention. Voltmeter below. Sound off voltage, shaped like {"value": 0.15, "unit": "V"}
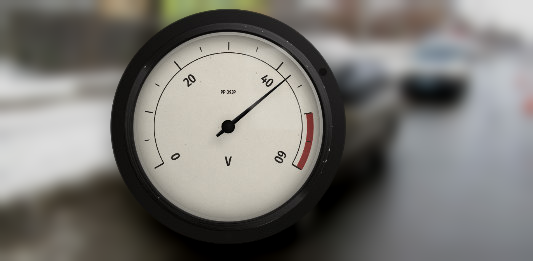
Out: {"value": 42.5, "unit": "V"}
